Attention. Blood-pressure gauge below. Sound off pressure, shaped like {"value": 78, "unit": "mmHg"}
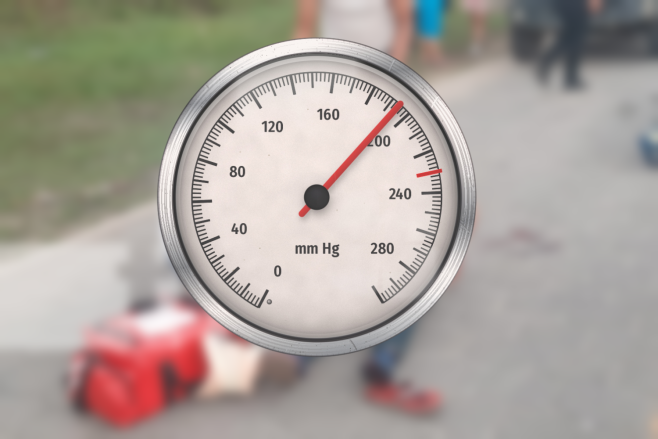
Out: {"value": 194, "unit": "mmHg"}
